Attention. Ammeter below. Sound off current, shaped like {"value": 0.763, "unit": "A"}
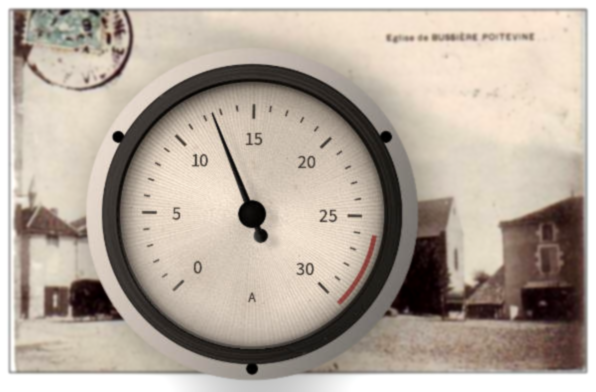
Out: {"value": 12.5, "unit": "A"}
